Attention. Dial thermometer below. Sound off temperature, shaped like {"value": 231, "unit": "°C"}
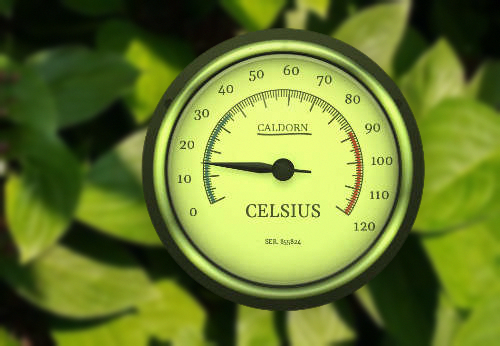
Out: {"value": 15, "unit": "°C"}
